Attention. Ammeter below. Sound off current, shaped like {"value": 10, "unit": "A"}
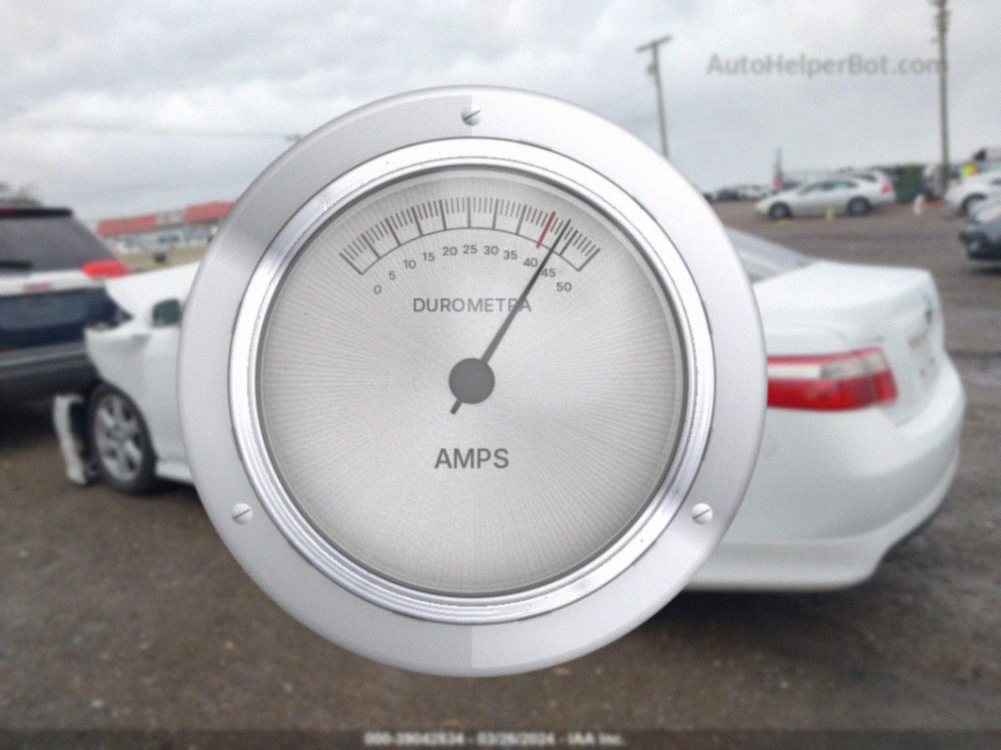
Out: {"value": 43, "unit": "A"}
